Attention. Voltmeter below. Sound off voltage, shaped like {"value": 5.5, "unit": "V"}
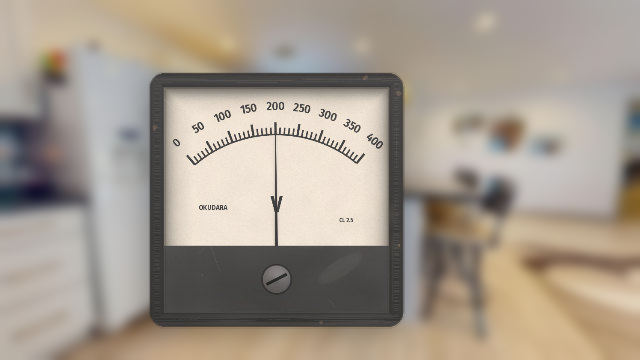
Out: {"value": 200, "unit": "V"}
